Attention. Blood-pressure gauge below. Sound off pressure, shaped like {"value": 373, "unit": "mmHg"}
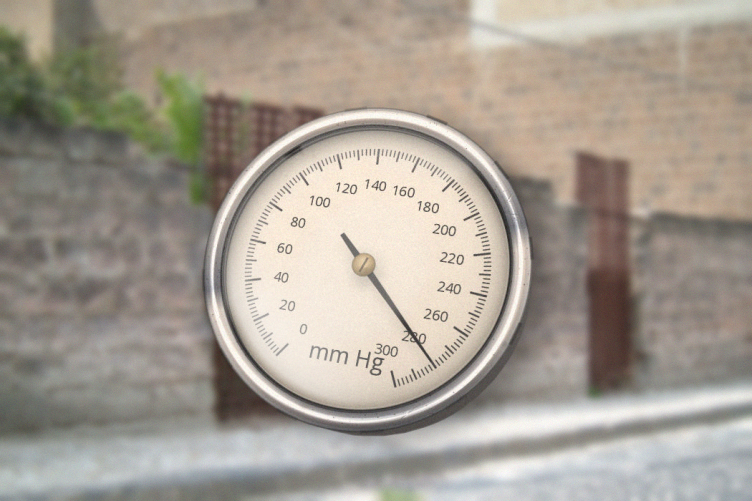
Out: {"value": 280, "unit": "mmHg"}
